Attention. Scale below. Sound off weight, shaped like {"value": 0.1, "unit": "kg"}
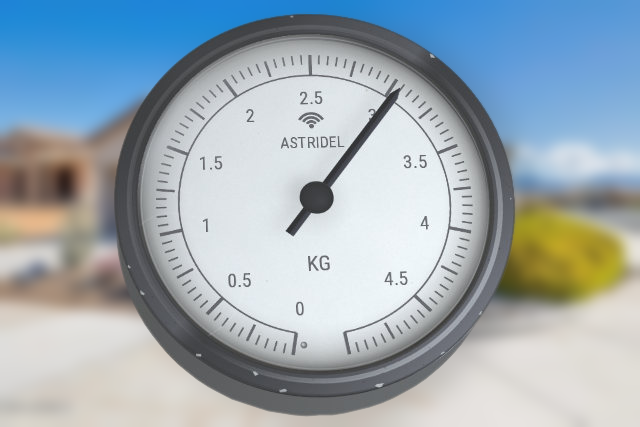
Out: {"value": 3.05, "unit": "kg"}
